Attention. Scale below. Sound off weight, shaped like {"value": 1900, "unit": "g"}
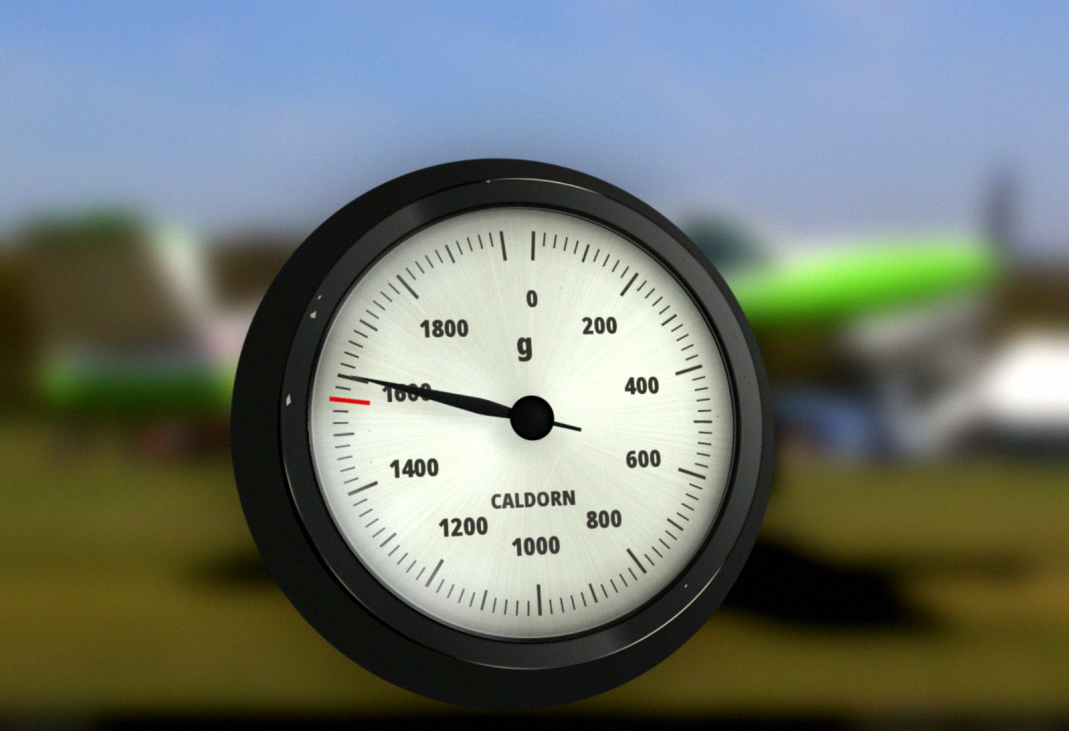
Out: {"value": 1600, "unit": "g"}
